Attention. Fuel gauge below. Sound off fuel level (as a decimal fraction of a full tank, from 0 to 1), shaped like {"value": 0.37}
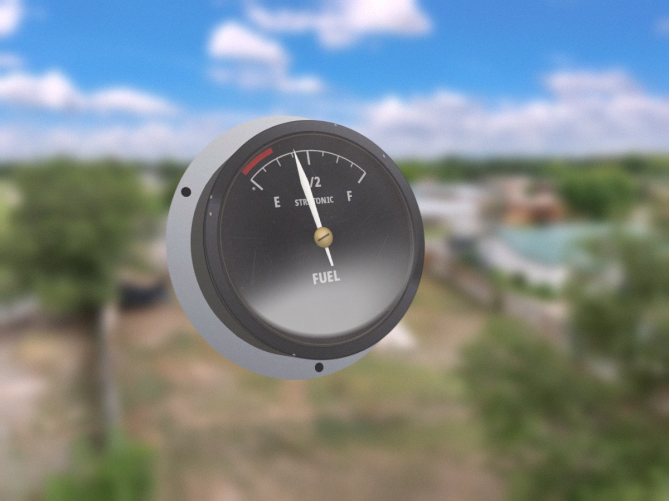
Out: {"value": 0.375}
